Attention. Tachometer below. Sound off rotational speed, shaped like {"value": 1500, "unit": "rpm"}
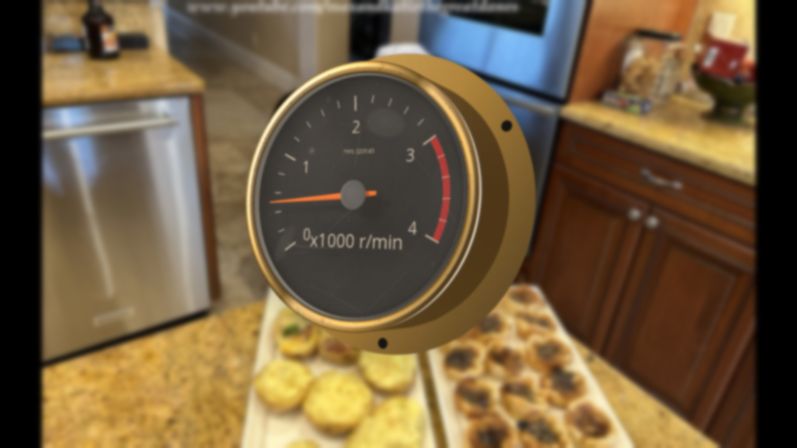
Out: {"value": 500, "unit": "rpm"}
